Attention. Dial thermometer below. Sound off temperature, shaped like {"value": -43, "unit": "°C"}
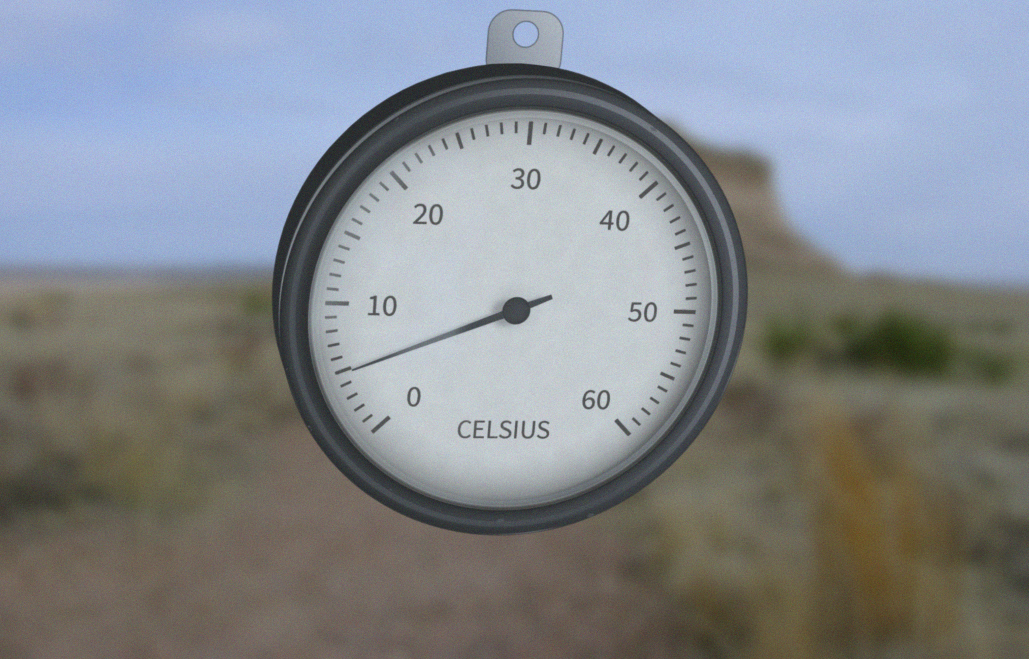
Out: {"value": 5, "unit": "°C"}
